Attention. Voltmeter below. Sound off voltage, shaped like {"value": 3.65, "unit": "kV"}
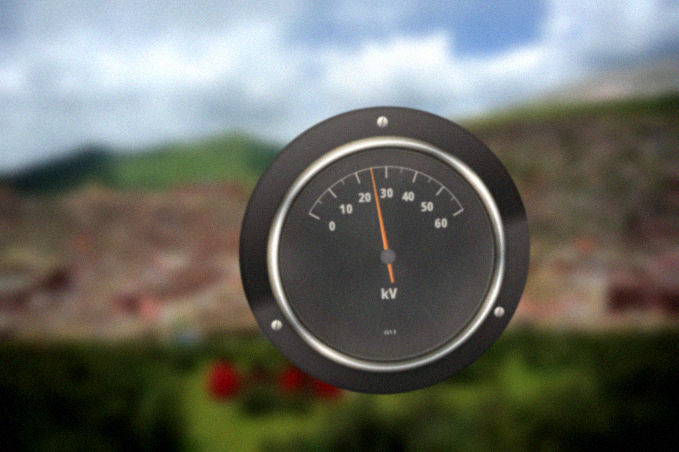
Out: {"value": 25, "unit": "kV"}
